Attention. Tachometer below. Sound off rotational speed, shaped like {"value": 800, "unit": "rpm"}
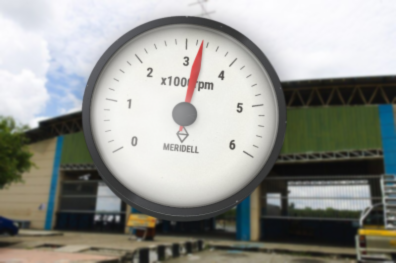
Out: {"value": 3300, "unit": "rpm"}
